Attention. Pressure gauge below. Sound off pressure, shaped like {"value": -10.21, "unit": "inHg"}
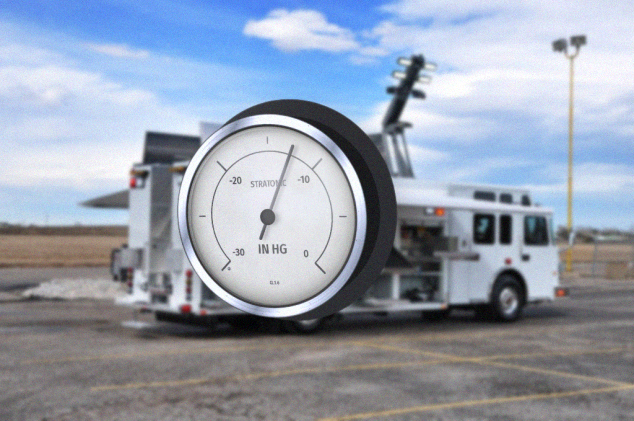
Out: {"value": -12.5, "unit": "inHg"}
